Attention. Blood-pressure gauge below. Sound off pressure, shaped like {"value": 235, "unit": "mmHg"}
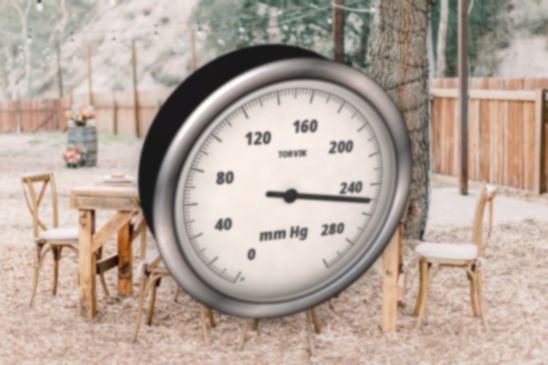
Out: {"value": 250, "unit": "mmHg"}
